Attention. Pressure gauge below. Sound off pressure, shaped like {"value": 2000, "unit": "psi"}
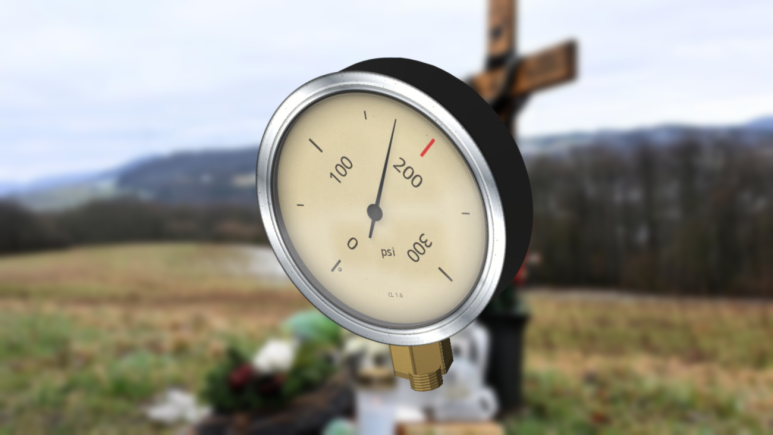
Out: {"value": 175, "unit": "psi"}
